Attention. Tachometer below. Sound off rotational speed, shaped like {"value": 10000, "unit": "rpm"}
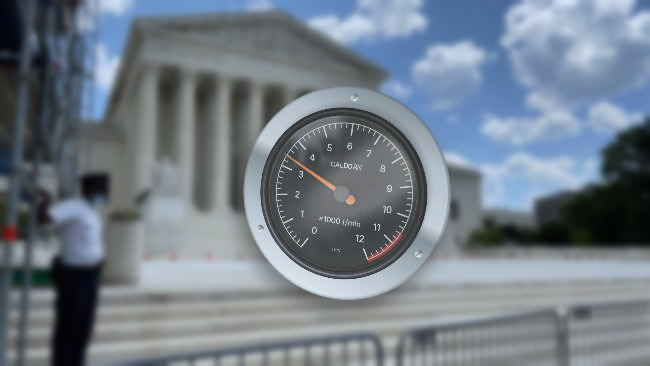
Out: {"value": 3400, "unit": "rpm"}
